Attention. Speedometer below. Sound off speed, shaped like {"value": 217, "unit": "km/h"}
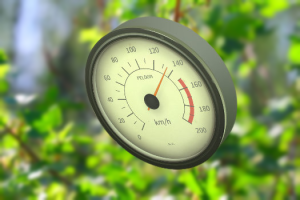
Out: {"value": 135, "unit": "km/h"}
